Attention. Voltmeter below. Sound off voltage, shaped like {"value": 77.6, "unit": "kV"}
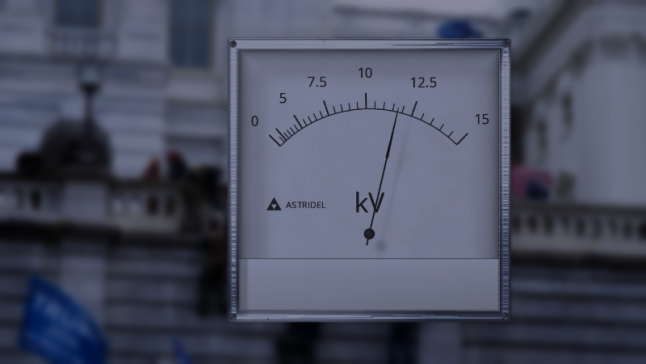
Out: {"value": 11.75, "unit": "kV"}
